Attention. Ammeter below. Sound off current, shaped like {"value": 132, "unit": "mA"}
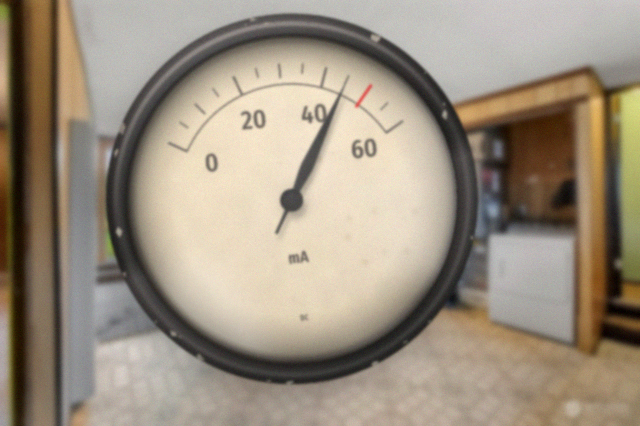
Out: {"value": 45, "unit": "mA"}
